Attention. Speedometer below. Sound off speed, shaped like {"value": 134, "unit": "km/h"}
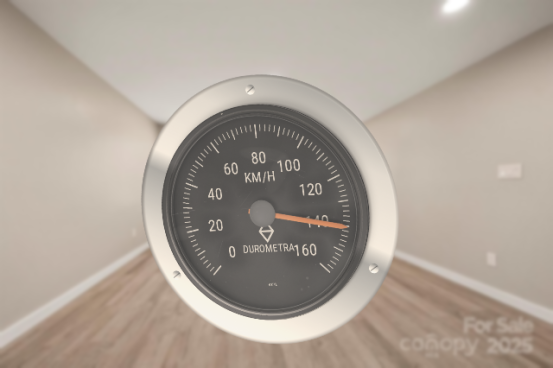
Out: {"value": 140, "unit": "km/h"}
